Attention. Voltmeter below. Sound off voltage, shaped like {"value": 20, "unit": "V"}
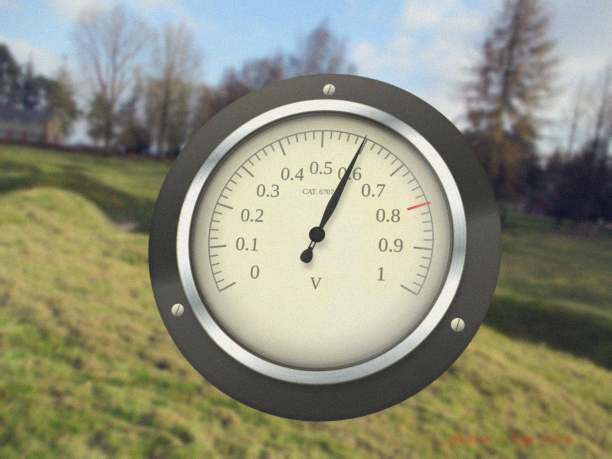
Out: {"value": 0.6, "unit": "V"}
